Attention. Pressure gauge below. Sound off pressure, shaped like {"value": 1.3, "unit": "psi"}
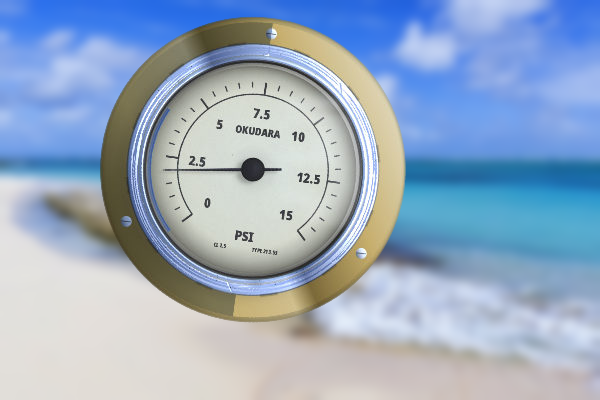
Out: {"value": 2, "unit": "psi"}
